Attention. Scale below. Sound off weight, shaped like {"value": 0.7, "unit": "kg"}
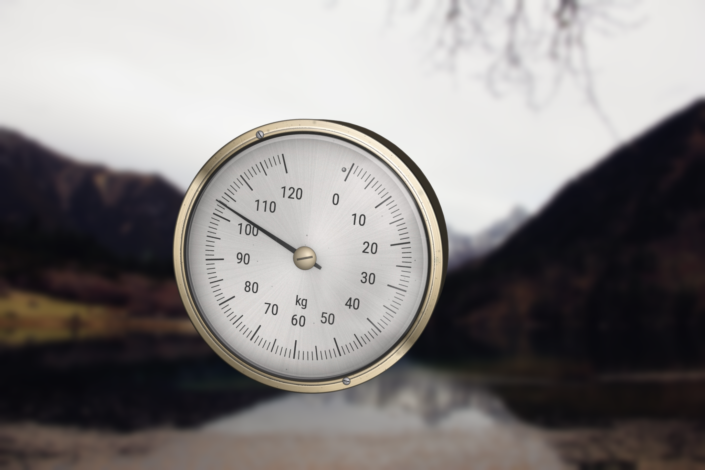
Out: {"value": 103, "unit": "kg"}
